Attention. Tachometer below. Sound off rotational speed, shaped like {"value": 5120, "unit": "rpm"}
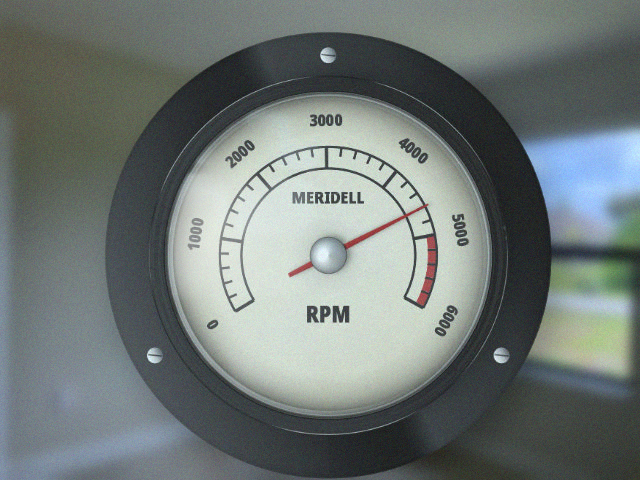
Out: {"value": 4600, "unit": "rpm"}
